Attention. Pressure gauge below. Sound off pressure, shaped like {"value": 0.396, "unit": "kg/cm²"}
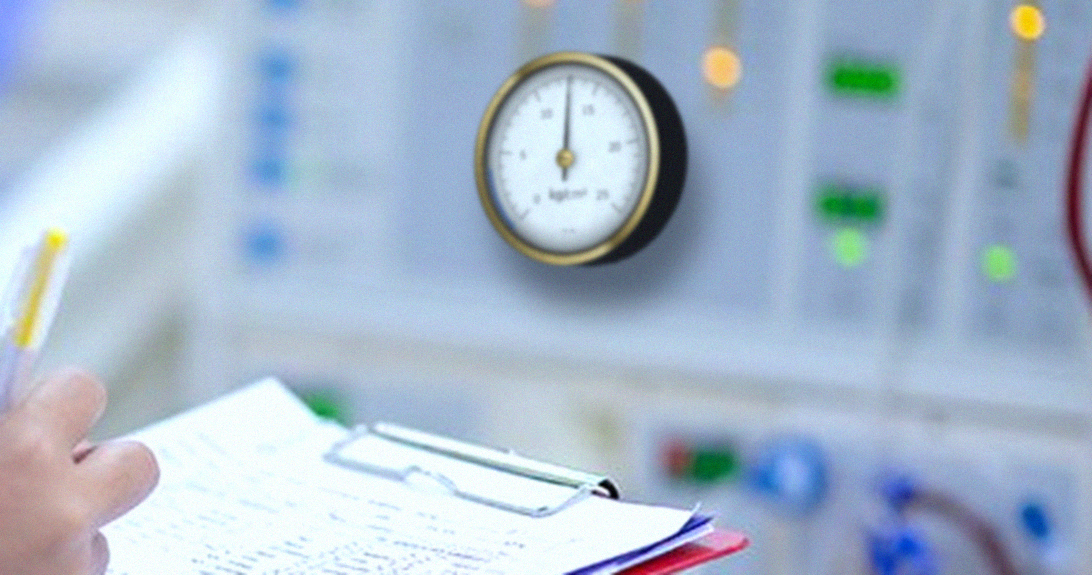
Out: {"value": 13, "unit": "kg/cm²"}
